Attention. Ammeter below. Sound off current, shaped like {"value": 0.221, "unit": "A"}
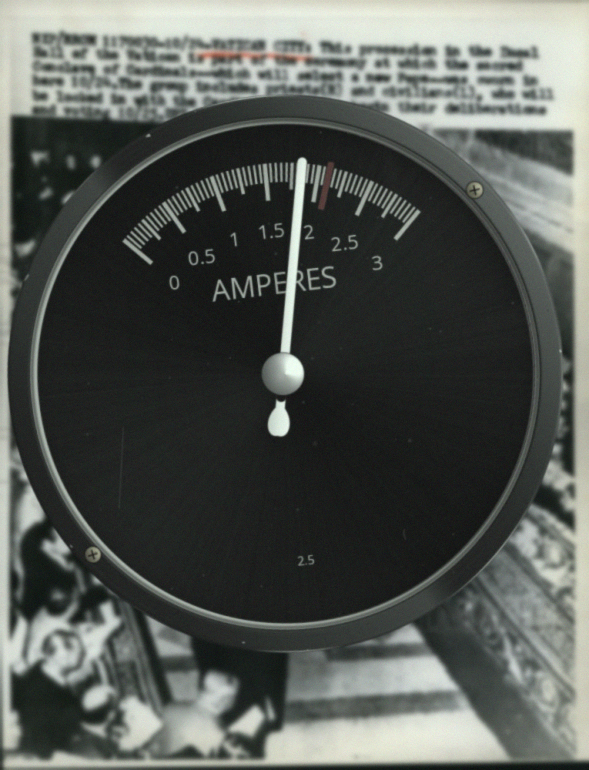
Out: {"value": 1.85, "unit": "A"}
